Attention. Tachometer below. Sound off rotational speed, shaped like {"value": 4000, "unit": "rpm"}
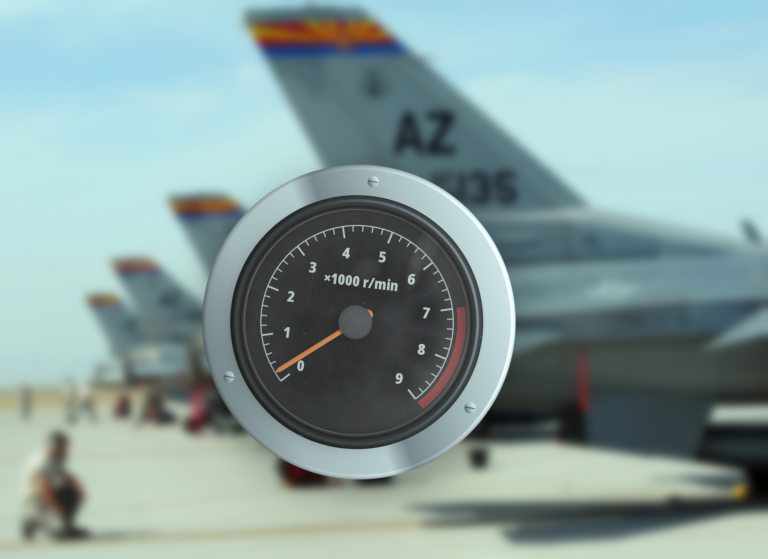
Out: {"value": 200, "unit": "rpm"}
